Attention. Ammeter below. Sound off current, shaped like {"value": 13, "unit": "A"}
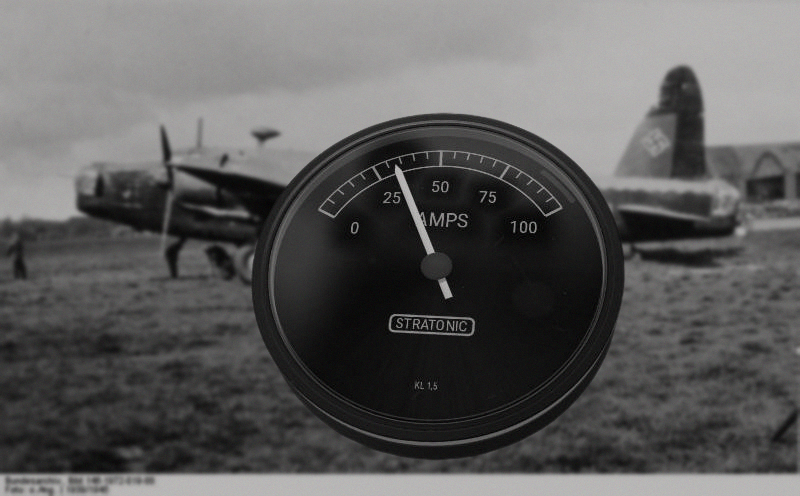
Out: {"value": 32.5, "unit": "A"}
